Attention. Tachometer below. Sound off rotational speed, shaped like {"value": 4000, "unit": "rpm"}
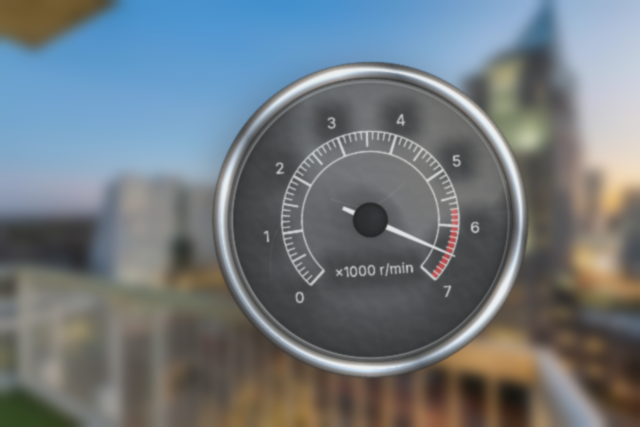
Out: {"value": 6500, "unit": "rpm"}
